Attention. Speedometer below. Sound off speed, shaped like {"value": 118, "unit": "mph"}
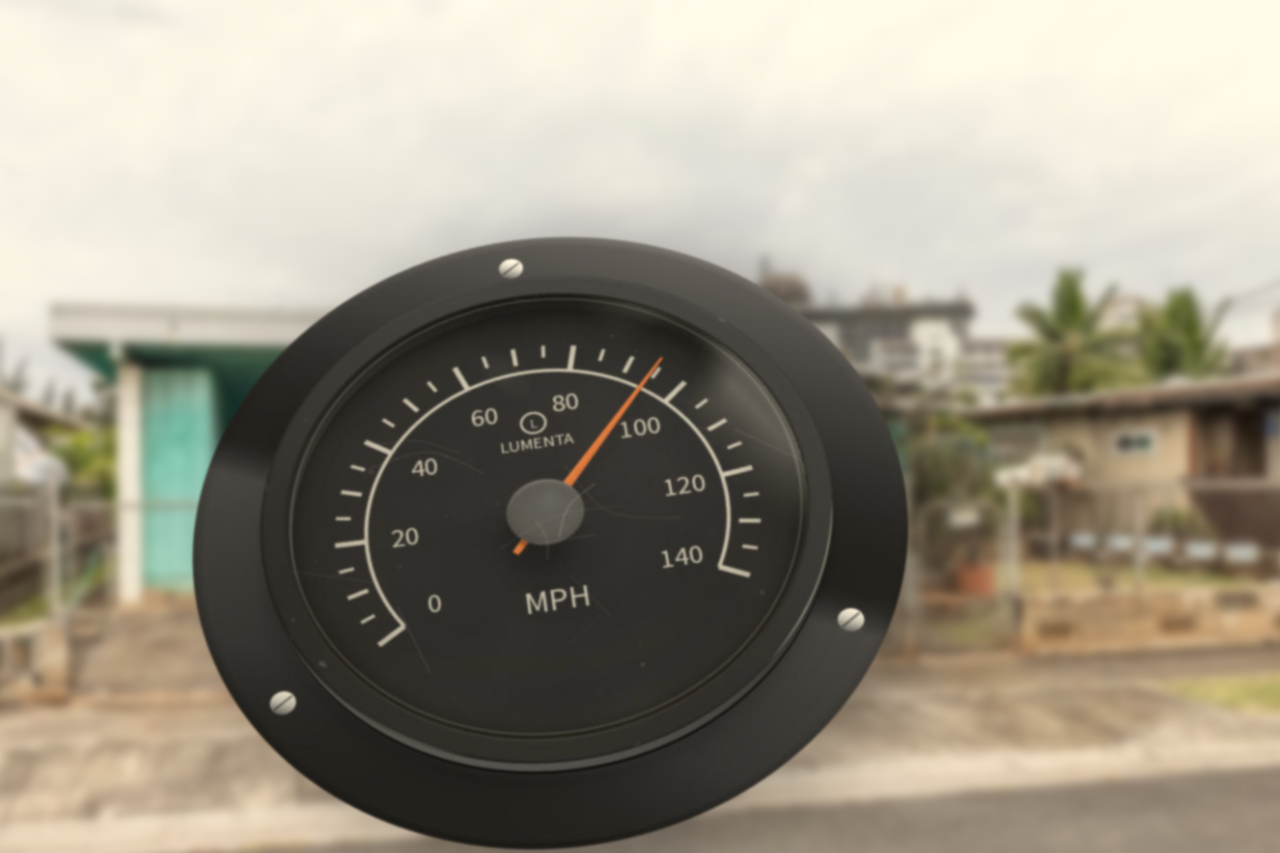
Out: {"value": 95, "unit": "mph"}
